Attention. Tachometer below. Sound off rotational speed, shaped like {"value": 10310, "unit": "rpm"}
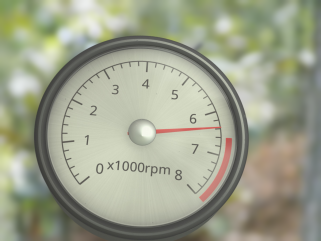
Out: {"value": 6400, "unit": "rpm"}
